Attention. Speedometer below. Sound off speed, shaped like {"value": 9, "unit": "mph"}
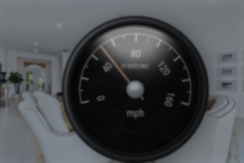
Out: {"value": 50, "unit": "mph"}
